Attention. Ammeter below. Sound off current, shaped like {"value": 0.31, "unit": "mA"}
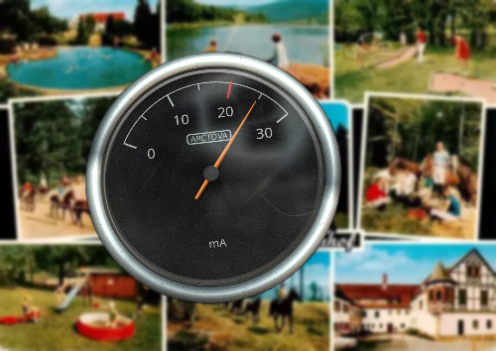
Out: {"value": 25, "unit": "mA"}
